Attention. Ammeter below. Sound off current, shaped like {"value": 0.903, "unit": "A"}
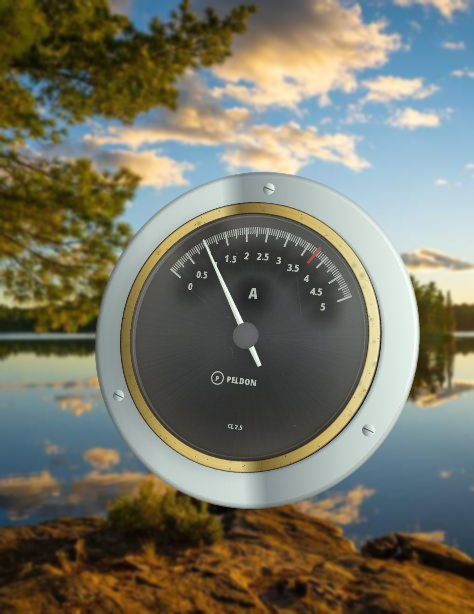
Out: {"value": 1, "unit": "A"}
